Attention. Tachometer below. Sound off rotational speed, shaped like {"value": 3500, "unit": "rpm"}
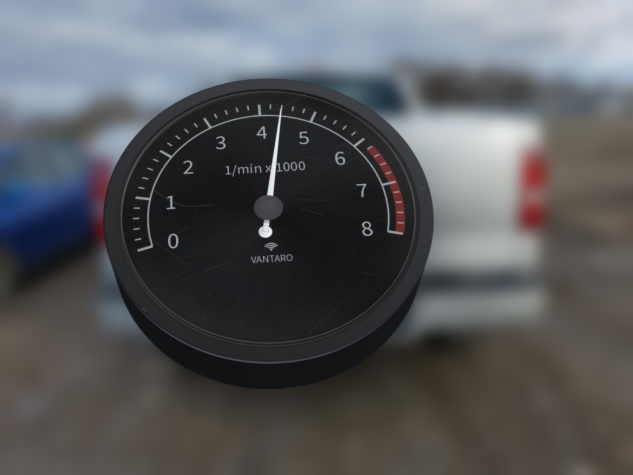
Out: {"value": 4400, "unit": "rpm"}
